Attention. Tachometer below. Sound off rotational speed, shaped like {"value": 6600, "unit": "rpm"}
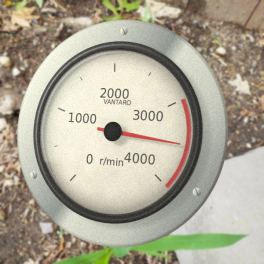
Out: {"value": 3500, "unit": "rpm"}
